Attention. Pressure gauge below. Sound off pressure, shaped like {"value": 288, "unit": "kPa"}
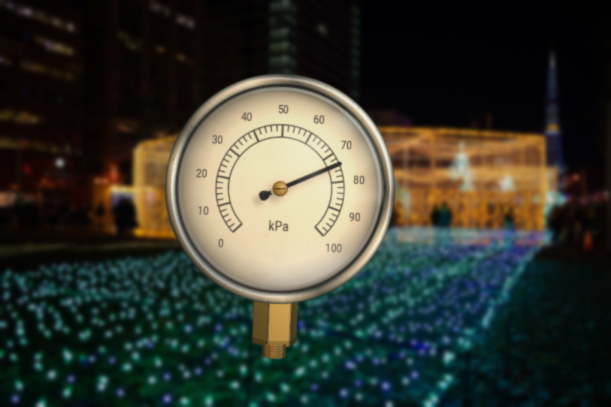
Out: {"value": 74, "unit": "kPa"}
